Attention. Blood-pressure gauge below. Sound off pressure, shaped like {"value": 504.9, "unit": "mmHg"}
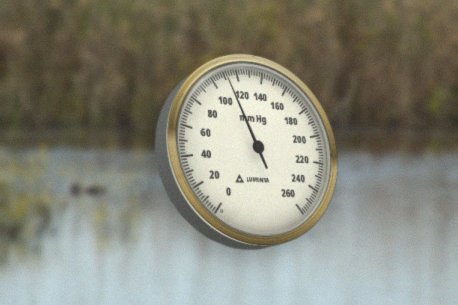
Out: {"value": 110, "unit": "mmHg"}
